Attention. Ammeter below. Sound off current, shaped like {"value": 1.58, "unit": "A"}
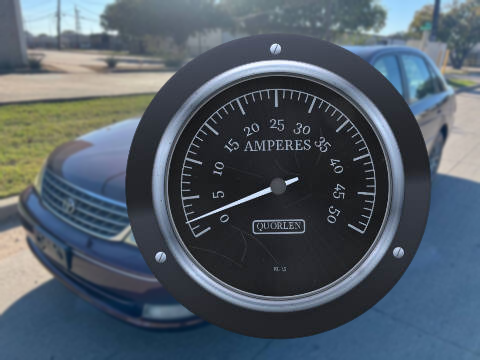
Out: {"value": 2, "unit": "A"}
